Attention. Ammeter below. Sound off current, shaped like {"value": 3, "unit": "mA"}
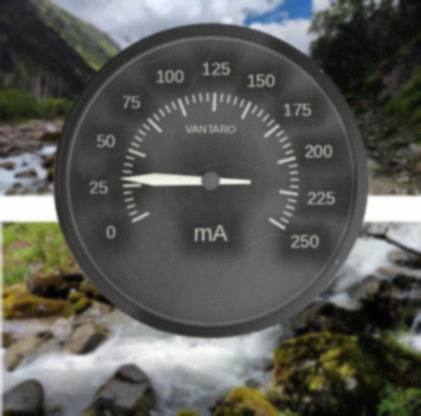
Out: {"value": 30, "unit": "mA"}
